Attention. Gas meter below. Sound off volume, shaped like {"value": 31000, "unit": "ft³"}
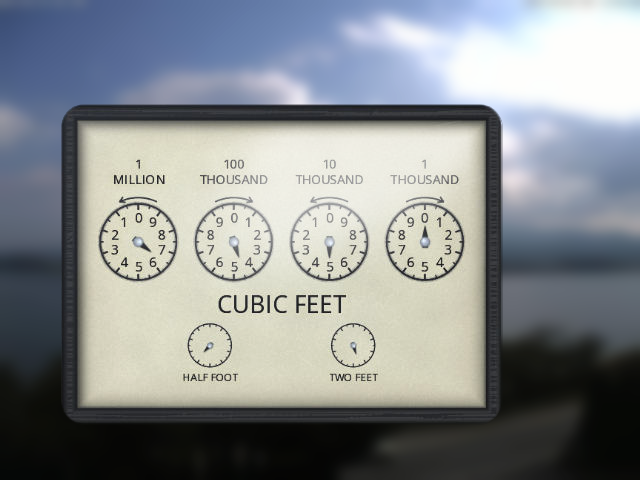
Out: {"value": 645000, "unit": "ft³"}
